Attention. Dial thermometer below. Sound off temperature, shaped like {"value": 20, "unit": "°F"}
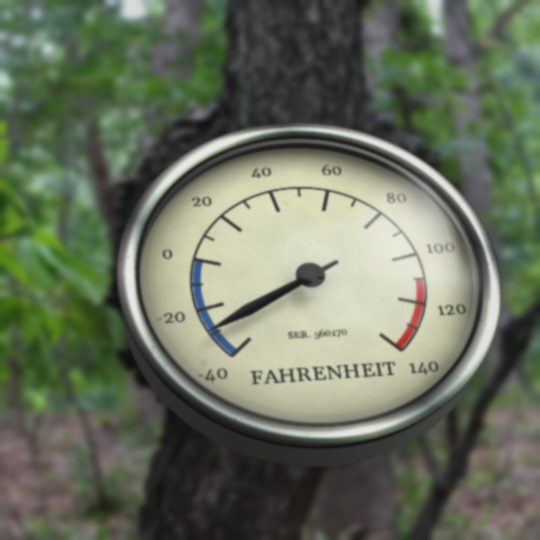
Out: {"value": -30, "unit": "°F"}
